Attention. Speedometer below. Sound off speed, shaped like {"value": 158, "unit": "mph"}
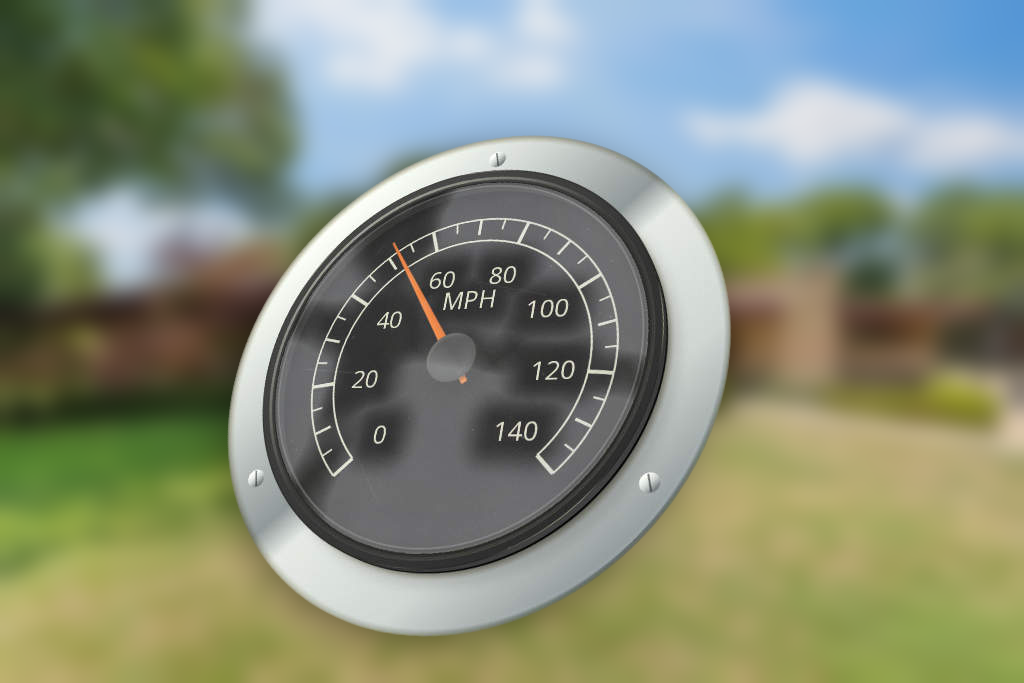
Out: {"value": 52.5, "unit": "mph"}
